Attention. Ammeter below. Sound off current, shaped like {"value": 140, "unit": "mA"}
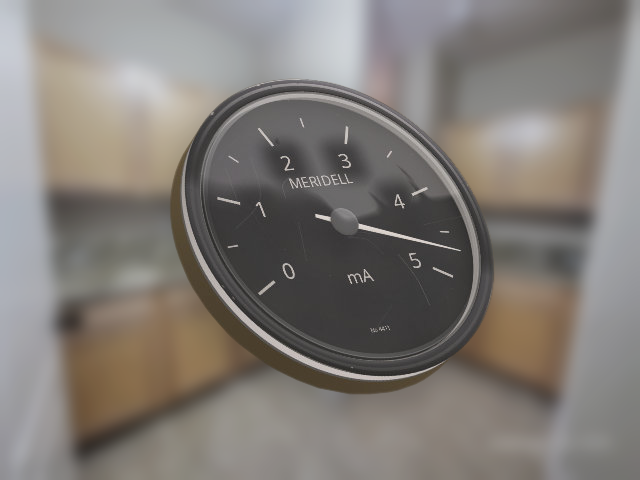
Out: {"value": 4.75, "unit": "mA"}
